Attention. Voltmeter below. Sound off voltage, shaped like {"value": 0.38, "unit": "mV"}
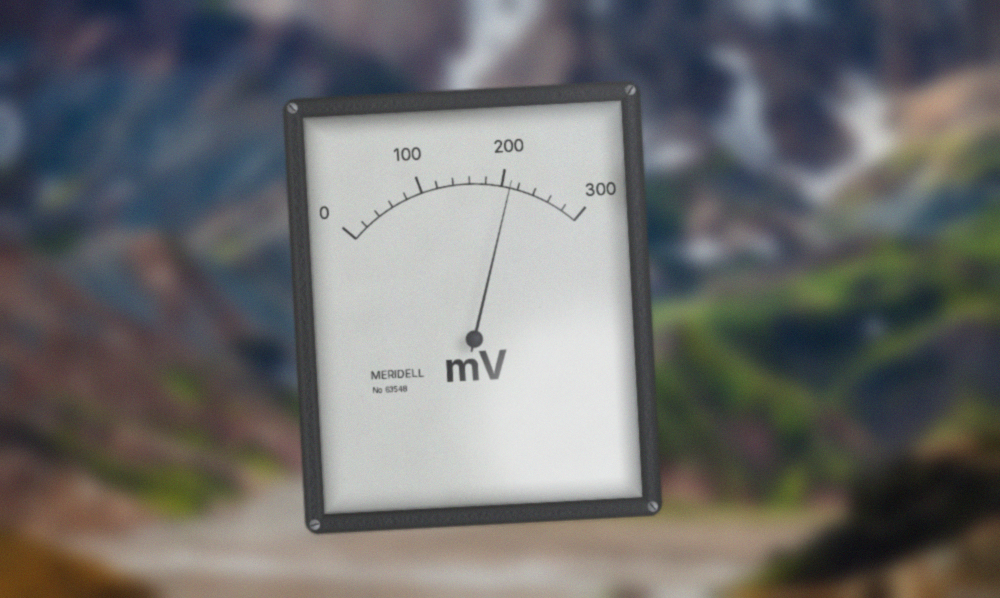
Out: {"value": 210, "unit": "mV"}
